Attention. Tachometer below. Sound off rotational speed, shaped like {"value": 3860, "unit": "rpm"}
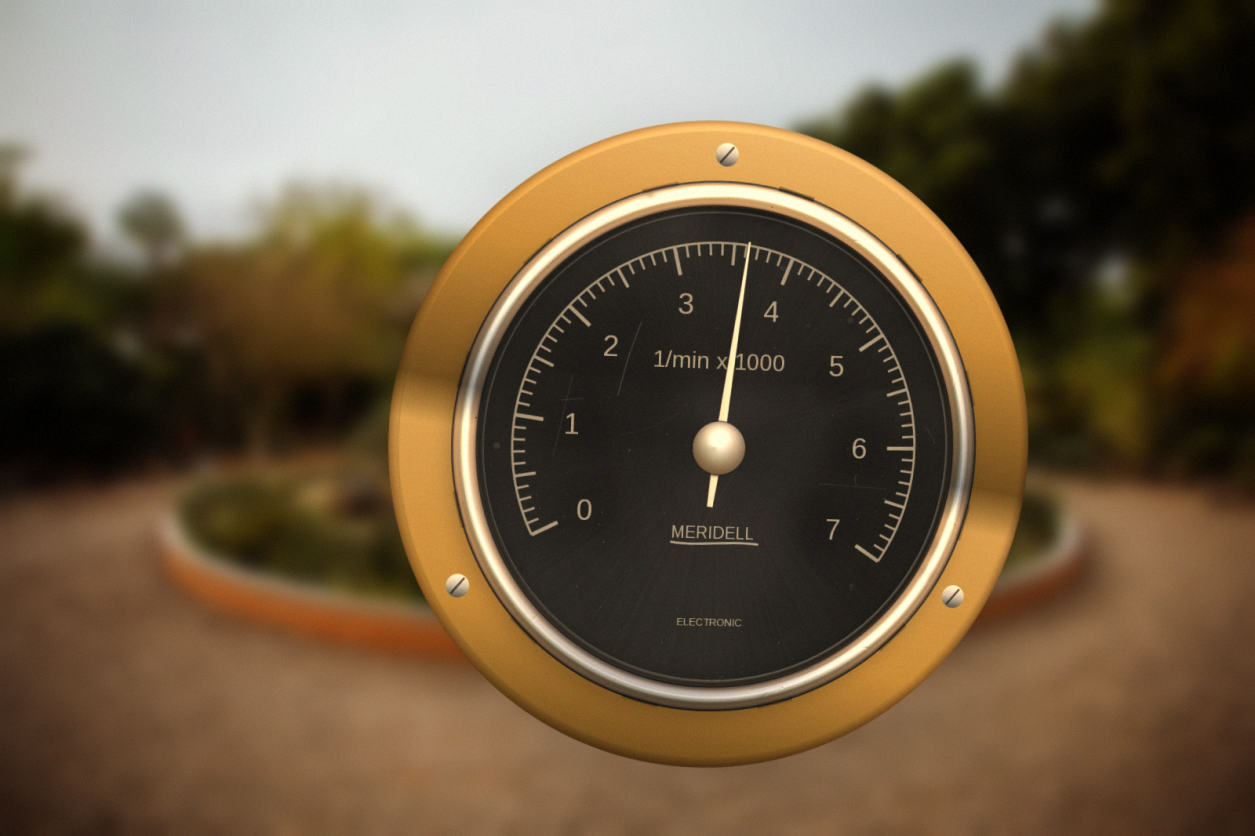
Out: {"value": 3600, "unit": "rpm"}
